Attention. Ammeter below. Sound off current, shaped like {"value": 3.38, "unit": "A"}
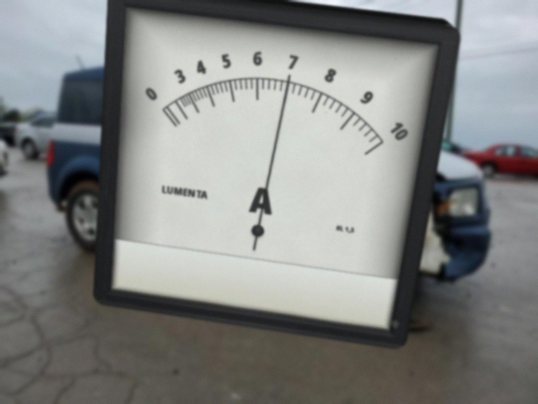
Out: {"value": 7, "unit": "A"}
